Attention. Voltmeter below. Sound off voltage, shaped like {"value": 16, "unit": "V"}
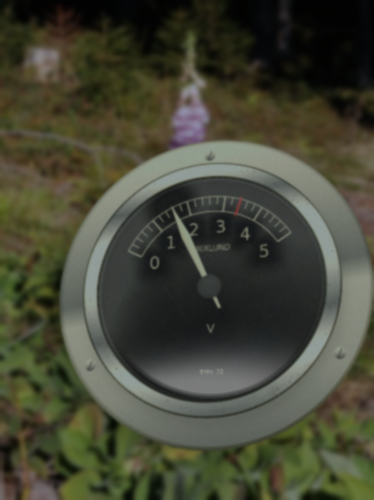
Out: {"value": 1.6, "unit": "V"}
